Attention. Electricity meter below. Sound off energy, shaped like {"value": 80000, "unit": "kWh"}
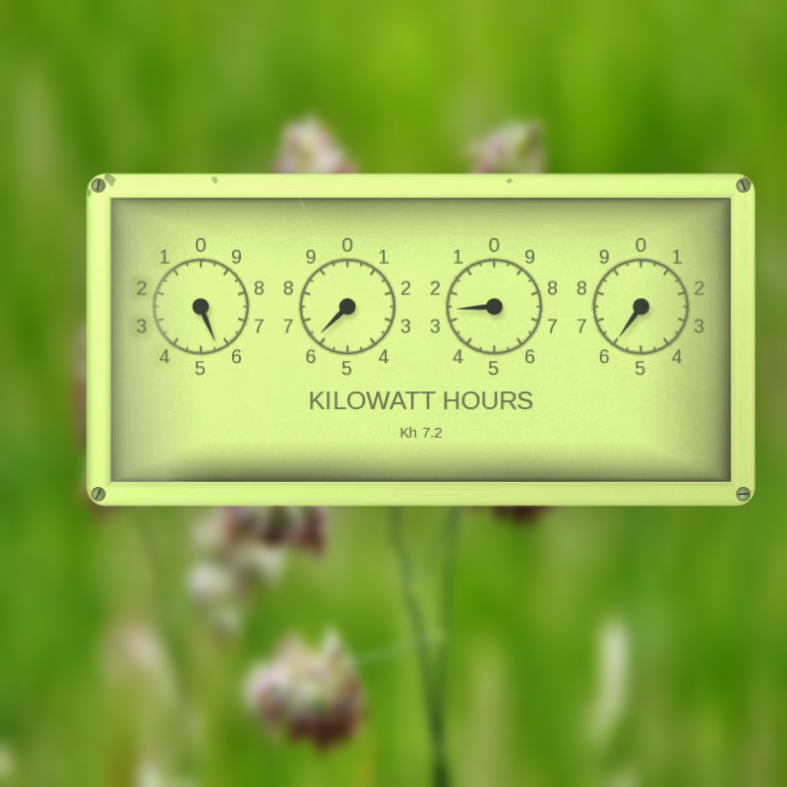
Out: {"value": 5626, "unit": "kWh"}
